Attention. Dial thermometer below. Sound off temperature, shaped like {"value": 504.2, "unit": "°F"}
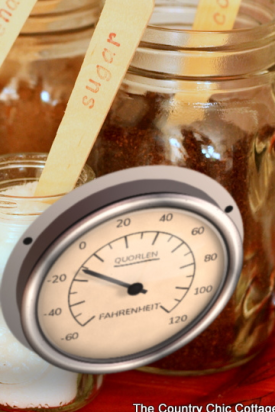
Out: {"value": -10, "unit": "°F"}
